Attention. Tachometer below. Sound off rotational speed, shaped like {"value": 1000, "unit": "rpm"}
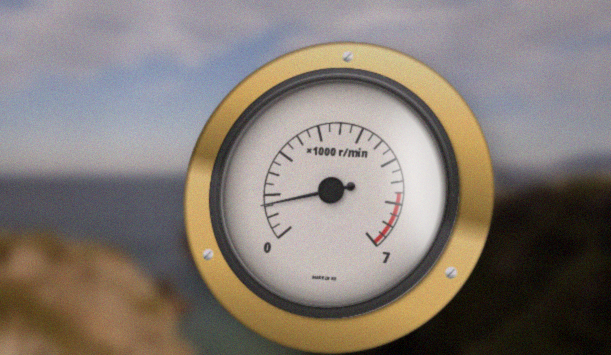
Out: {"value": 750, "unit": "rpm"}
